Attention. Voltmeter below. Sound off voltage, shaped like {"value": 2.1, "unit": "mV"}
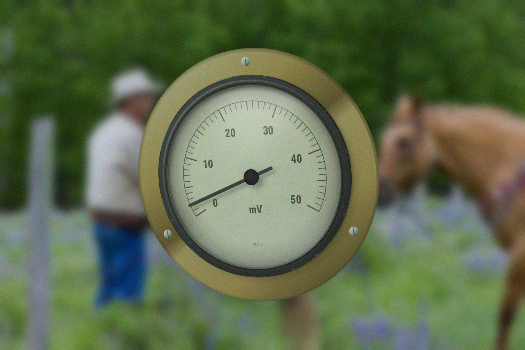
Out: {"value": 2, "unit": "mV"}
